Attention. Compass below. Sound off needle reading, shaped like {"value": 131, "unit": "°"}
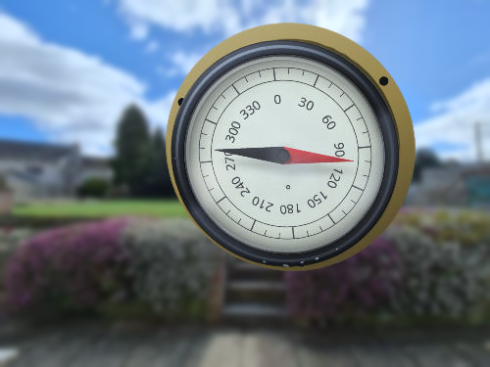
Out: {"value": 100, "unit": "°"}
